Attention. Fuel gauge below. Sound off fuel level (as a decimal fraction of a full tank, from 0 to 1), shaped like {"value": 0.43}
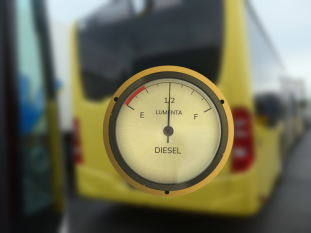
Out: {"value": 0.5}
